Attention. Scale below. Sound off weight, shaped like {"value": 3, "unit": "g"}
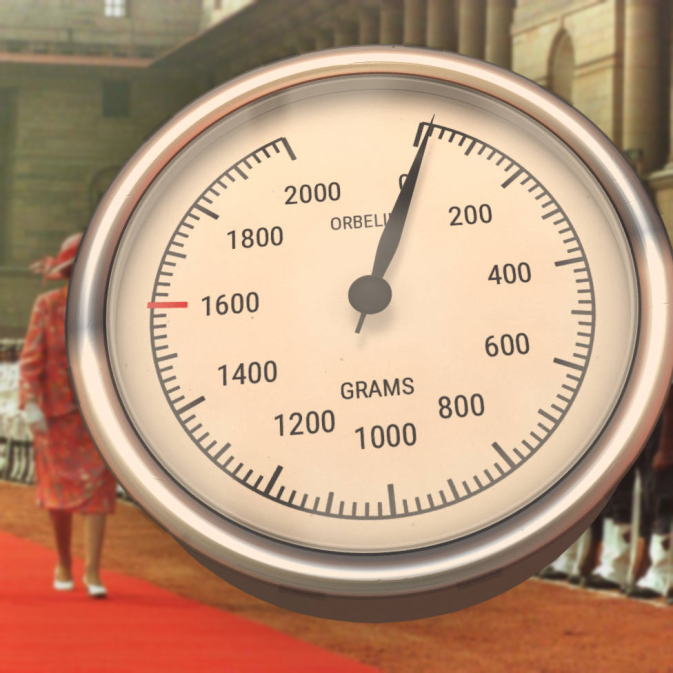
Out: {"value": 20, "unit": "g"}
